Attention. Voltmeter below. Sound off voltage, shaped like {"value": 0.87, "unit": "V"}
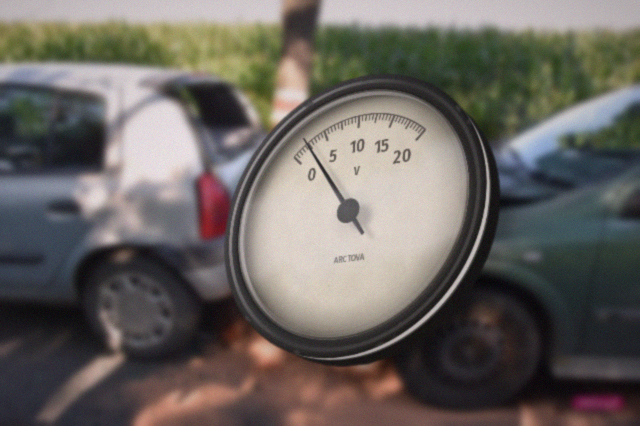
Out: {"value": 2.5, "unit": "V"}
